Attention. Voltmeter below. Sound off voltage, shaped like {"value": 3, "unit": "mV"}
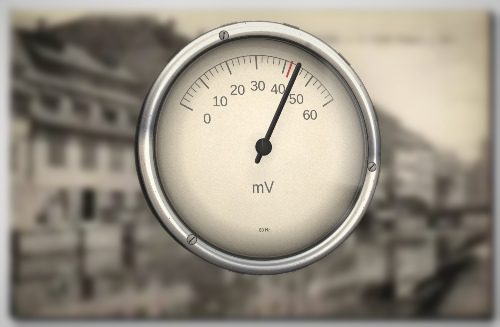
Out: {"value": 44, "unit": "mV"}
